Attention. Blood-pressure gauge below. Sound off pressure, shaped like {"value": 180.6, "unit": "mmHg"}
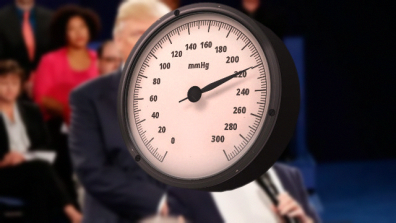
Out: {"value": 220, "unit": "mmHg"}
